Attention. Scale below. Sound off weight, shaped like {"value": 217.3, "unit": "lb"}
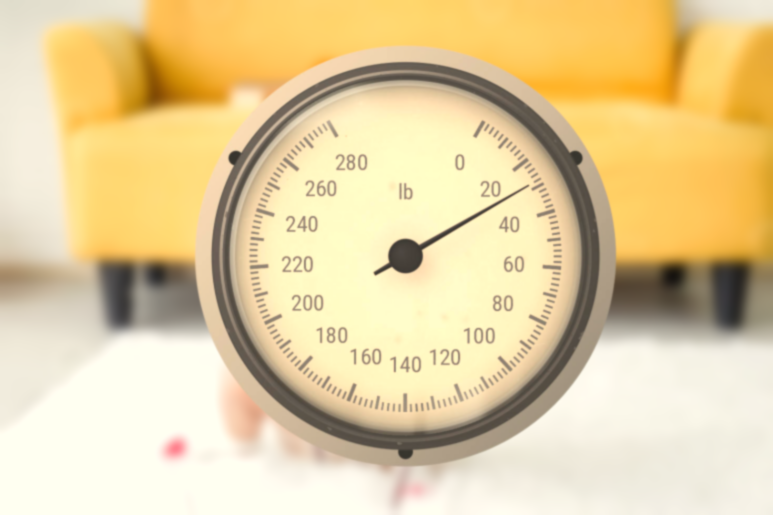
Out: {"value": 28, "unit": "lb"}
